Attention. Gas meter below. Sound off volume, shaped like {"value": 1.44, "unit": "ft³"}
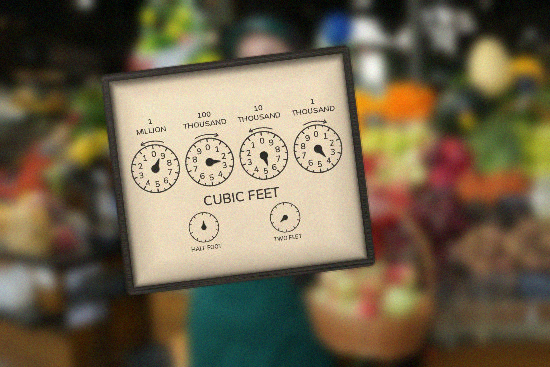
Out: {"value": 925400, "unit": "ft³"}
